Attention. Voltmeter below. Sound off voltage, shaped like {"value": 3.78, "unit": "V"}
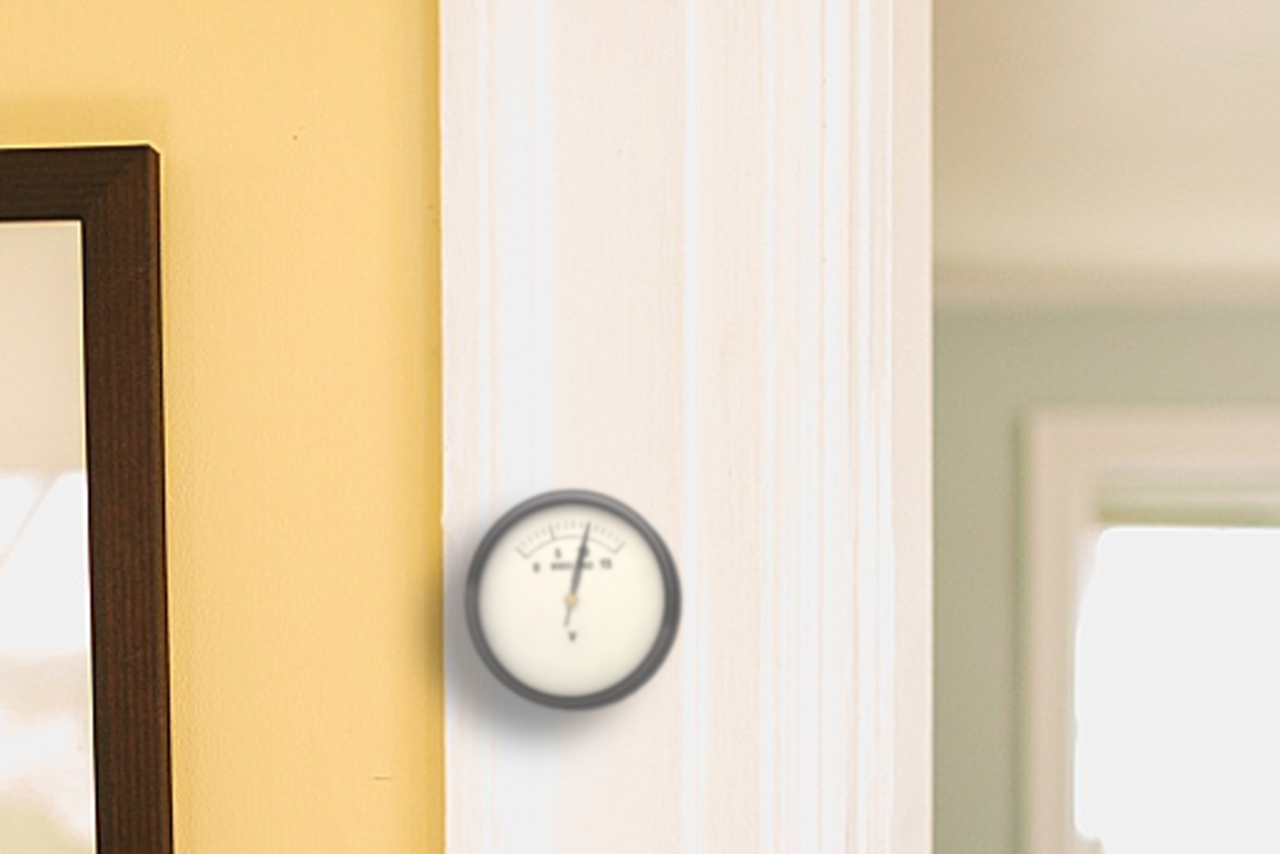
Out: {"value": 10, "unit": "V"}
